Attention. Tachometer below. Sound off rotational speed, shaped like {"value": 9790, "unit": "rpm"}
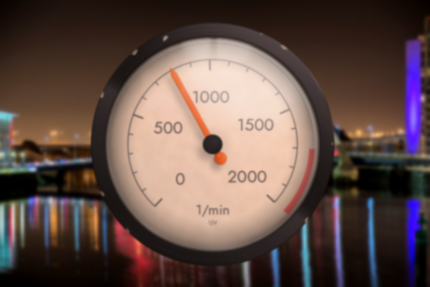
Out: {"value": 800, "unit": "rpm"}
